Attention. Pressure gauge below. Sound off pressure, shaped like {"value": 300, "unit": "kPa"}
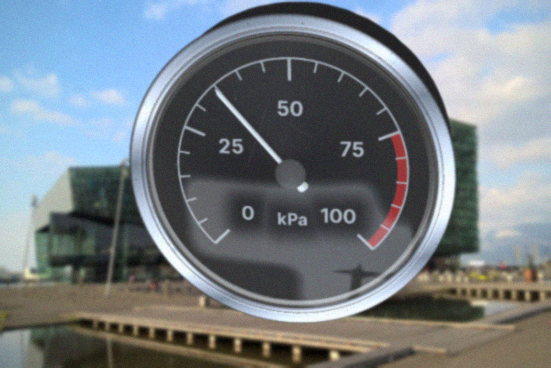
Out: {"value": 35, "unit": "kPa"}
